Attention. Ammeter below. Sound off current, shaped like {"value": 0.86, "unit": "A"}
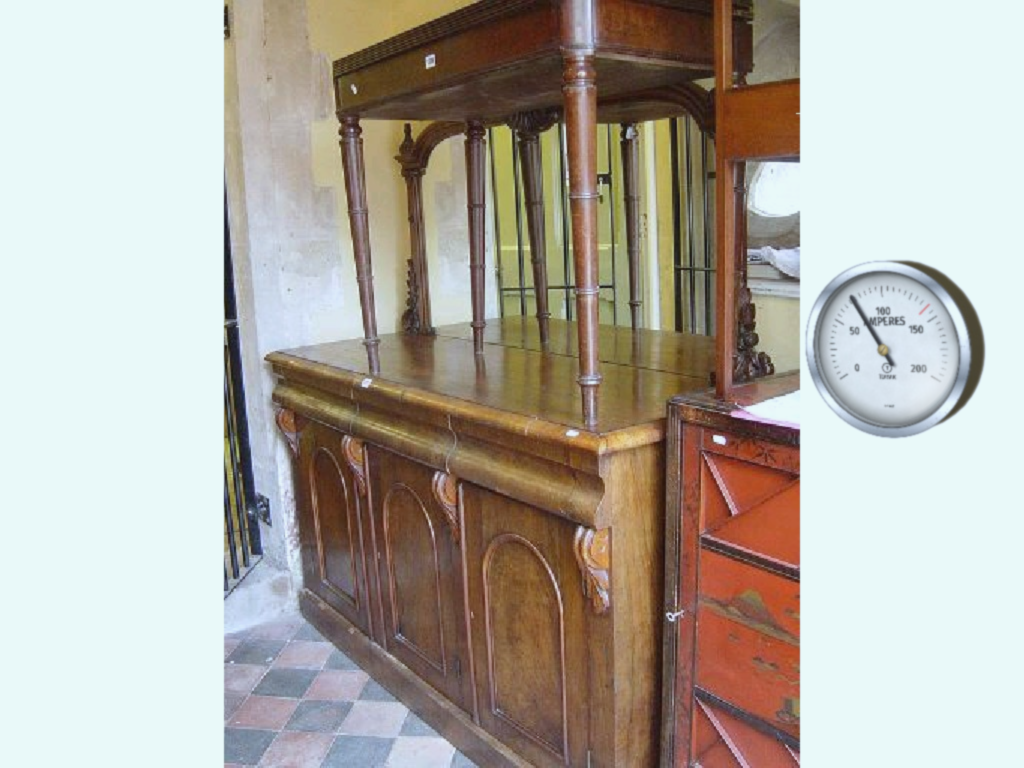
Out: {"value": 75, "unit": "A"}
